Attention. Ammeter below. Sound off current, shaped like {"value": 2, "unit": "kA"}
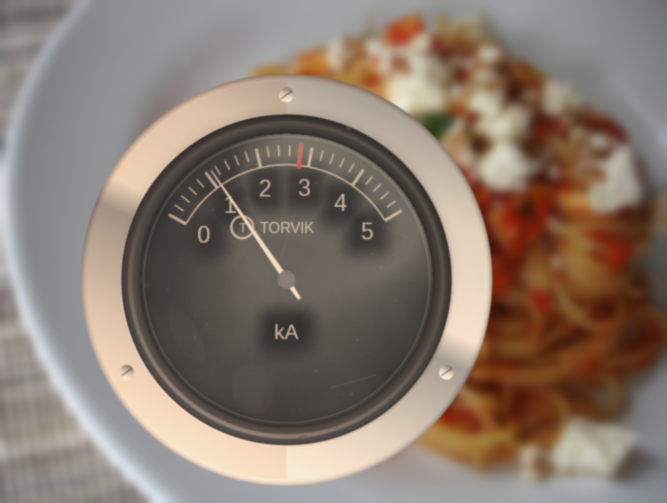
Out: {"value": 1.1, "unit": "kA"}
